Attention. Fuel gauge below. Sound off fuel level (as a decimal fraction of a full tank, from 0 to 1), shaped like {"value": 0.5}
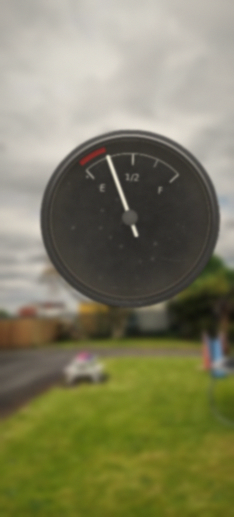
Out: {"value": 0.25}
